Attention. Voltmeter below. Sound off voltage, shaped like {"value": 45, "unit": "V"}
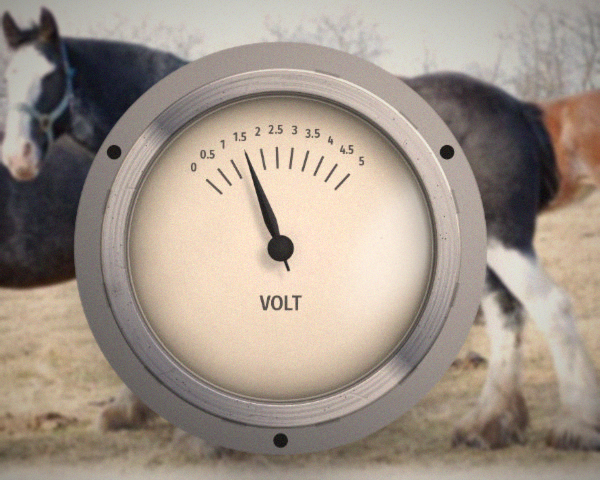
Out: {"value": 1.5, "unit": "V"}
